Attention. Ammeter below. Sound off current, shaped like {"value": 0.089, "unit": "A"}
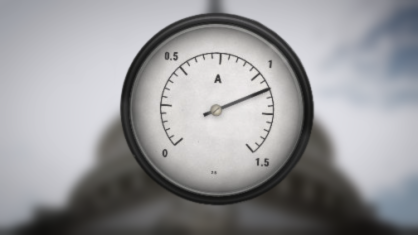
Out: {"value": 1.1, "unit": "A"}
